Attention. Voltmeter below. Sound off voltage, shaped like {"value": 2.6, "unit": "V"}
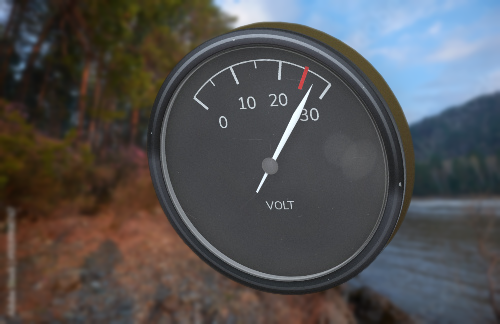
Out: {"value": 27.5, "unit": "V"}
